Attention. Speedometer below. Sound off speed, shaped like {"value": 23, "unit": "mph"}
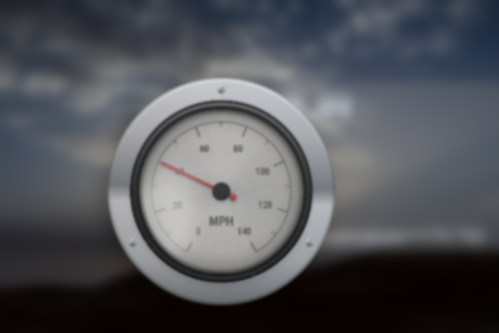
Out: {"value": 40, "unit": "mph"}
